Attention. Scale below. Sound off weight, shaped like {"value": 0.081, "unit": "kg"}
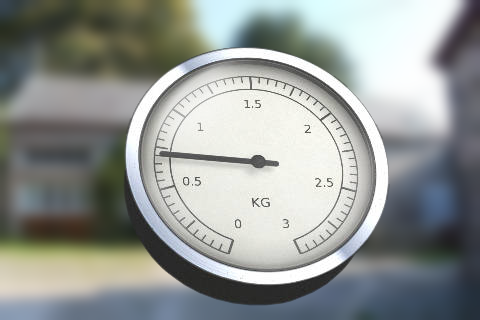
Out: {"value": 0.7, "unit": "kg"}
